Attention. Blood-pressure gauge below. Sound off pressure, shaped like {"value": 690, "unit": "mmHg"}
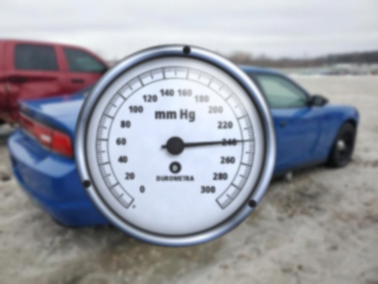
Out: {"value": 240, "unit": "mmHg"}
